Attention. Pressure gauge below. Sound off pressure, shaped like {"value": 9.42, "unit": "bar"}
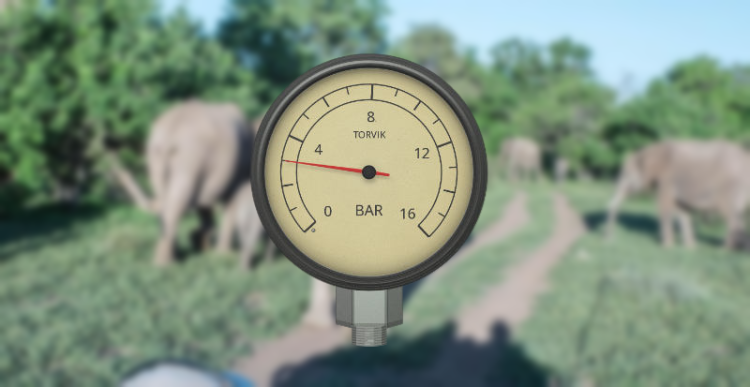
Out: {"value": 3, "unit": "bar"}
